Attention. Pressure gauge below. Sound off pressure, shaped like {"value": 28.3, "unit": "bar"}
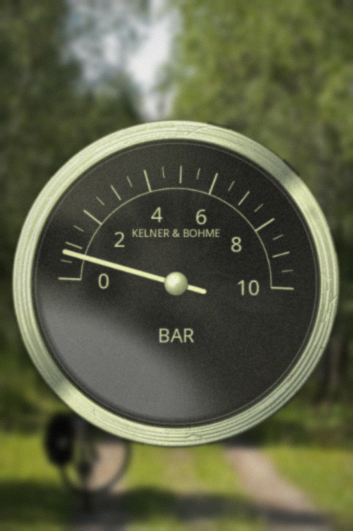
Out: {"value": 0.75, "unit": "bar"}
